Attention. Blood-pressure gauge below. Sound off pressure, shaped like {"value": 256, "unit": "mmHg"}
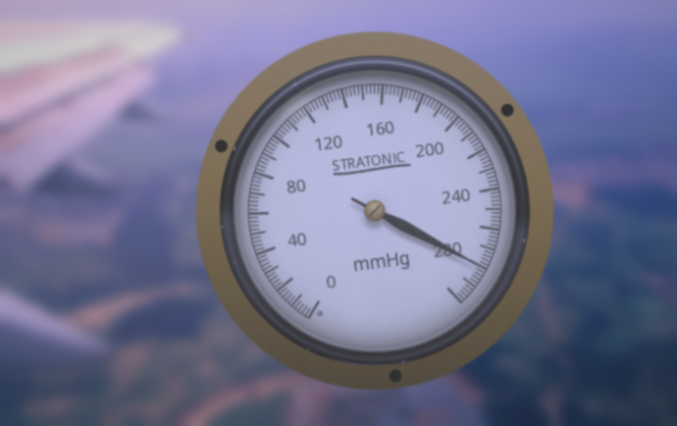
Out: {"value": 280, "unit": "mmHg"}
